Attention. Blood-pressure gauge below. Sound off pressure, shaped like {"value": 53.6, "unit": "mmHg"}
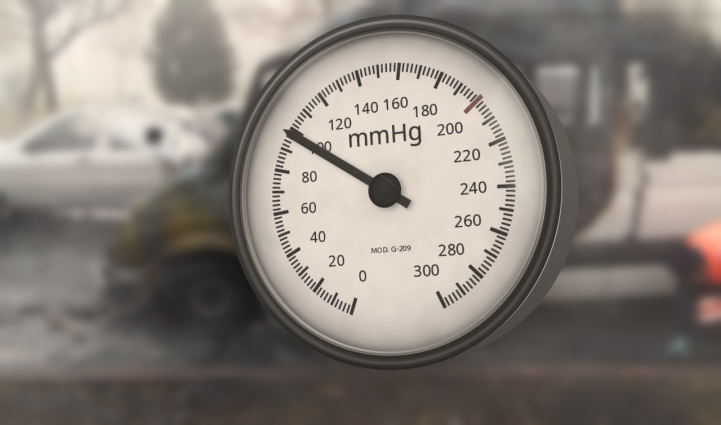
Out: {"value": 98, "unit": "mmHg"}
